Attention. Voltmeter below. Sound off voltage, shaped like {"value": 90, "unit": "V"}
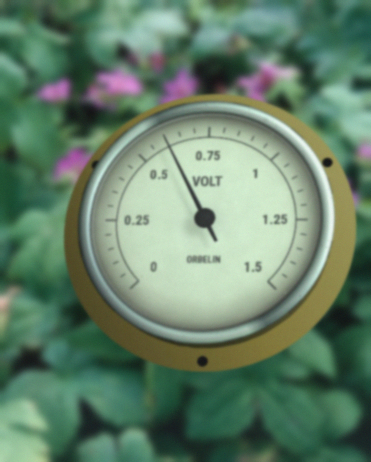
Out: {"value": 0.6, "unit": "V"}
